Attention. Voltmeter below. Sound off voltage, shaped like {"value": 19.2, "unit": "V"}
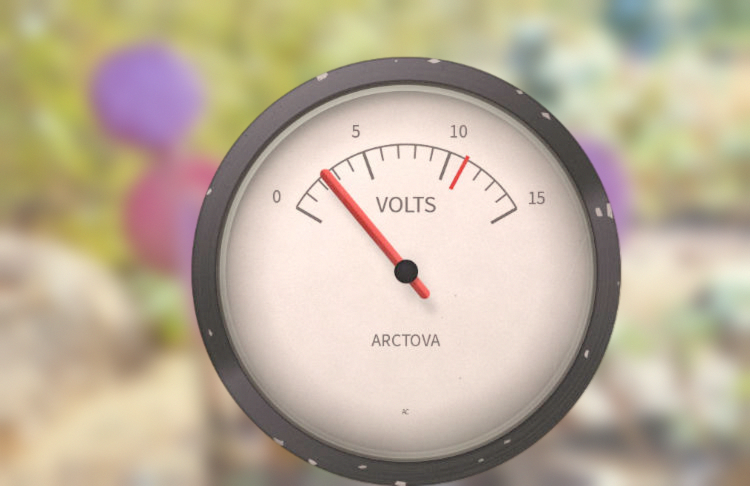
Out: {"value": 2.5, "unit": "V"}
